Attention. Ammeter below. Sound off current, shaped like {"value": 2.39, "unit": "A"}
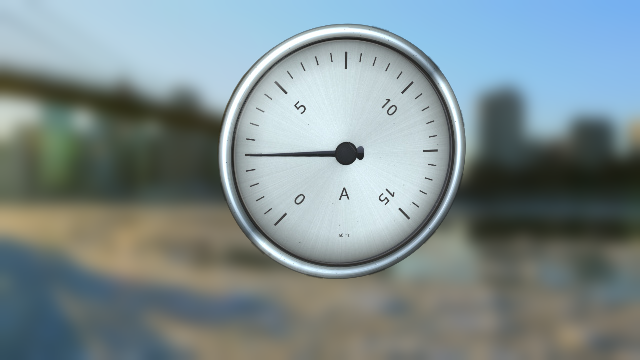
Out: {"value": 2.5, "unit": "A"}
